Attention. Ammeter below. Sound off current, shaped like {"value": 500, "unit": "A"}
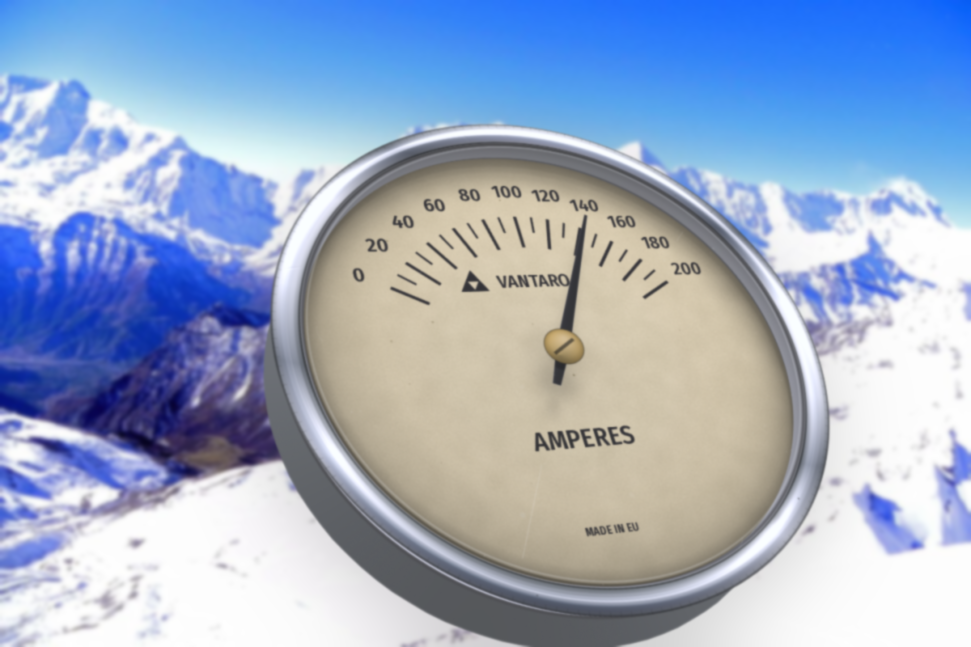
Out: {"value": 140, "unit": "A"}
